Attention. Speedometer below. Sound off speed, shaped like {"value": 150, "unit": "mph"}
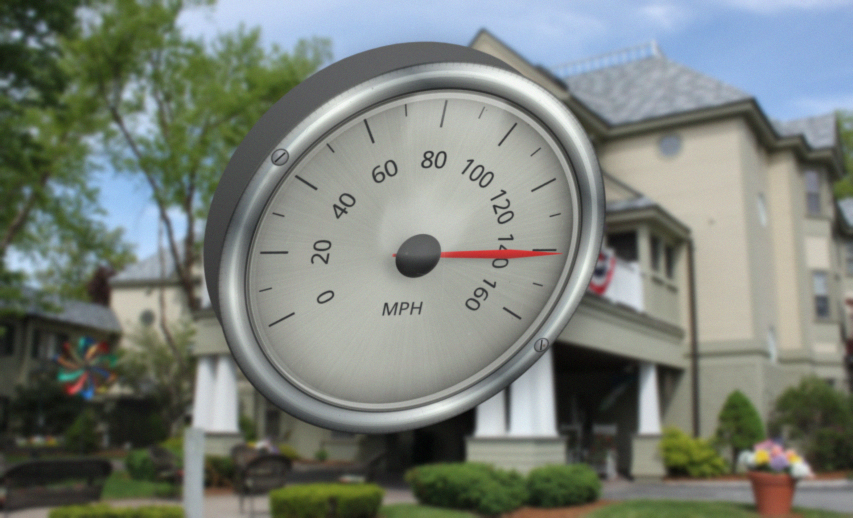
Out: {"value": 140, "unit": "mph"}
